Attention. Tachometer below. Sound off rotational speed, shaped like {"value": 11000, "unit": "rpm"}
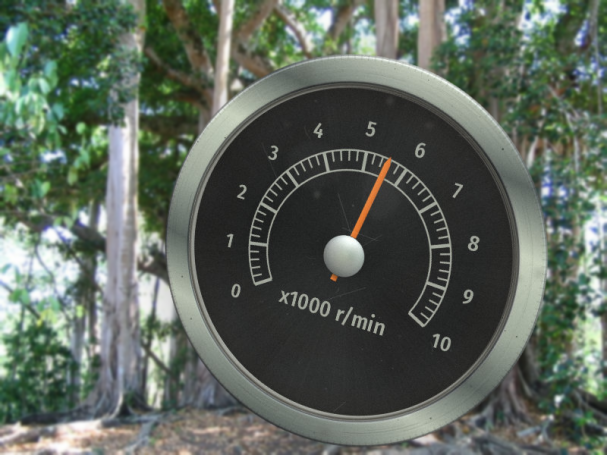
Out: {"value": 5600, "unit": "rpm"}
